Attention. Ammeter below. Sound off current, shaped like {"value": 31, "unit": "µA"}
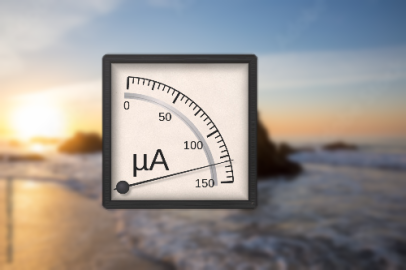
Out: {"value": 130, "unit": "µA"}
